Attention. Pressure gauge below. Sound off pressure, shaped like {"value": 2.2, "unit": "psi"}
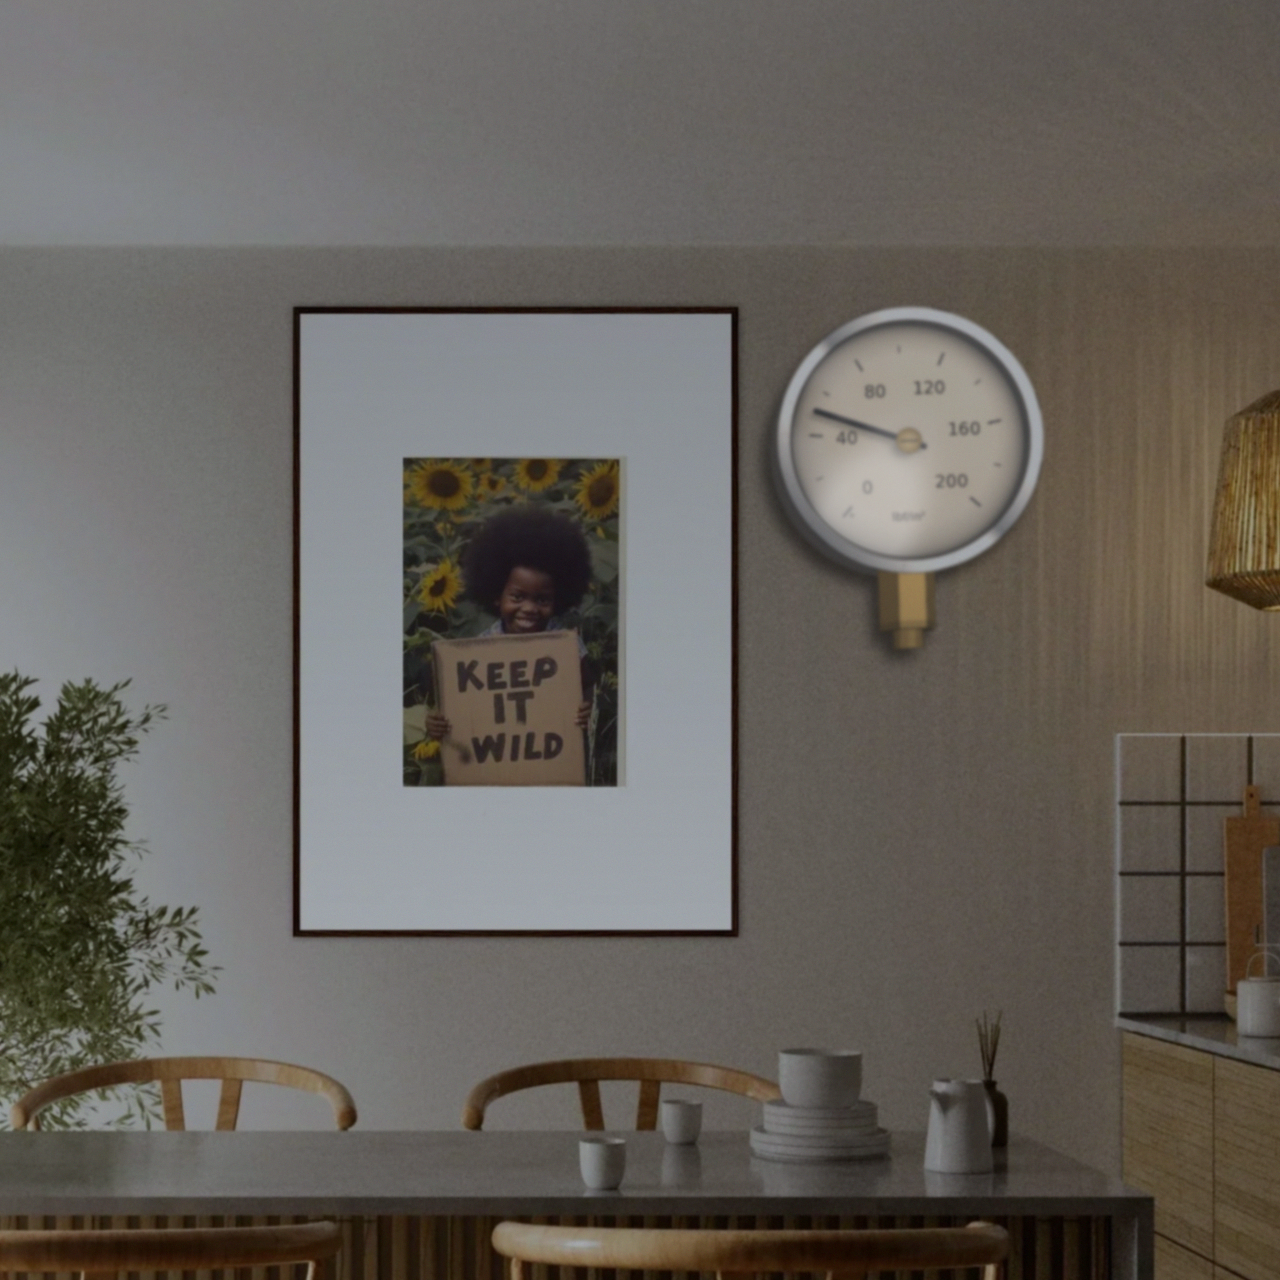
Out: {"value": 50, "unit": "psi"}
